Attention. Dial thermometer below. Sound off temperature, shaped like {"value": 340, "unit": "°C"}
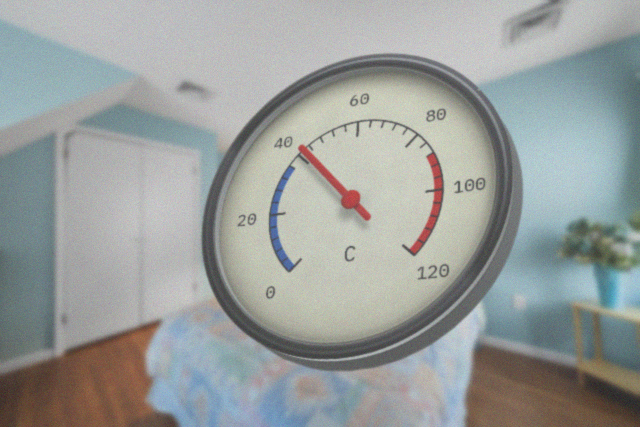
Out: {"value": 42, "unit": "°C"}
